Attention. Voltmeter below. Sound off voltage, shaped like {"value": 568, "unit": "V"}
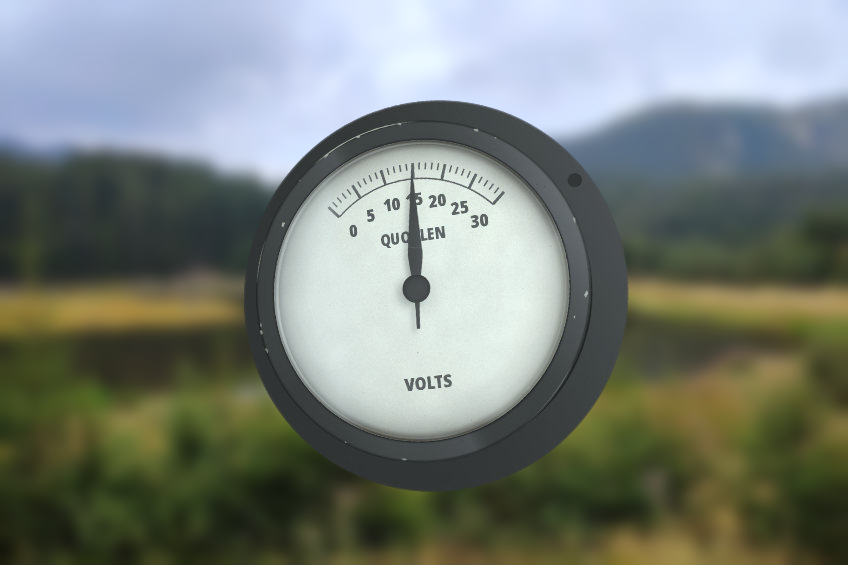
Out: {"value": 15, "unit": "V"}
